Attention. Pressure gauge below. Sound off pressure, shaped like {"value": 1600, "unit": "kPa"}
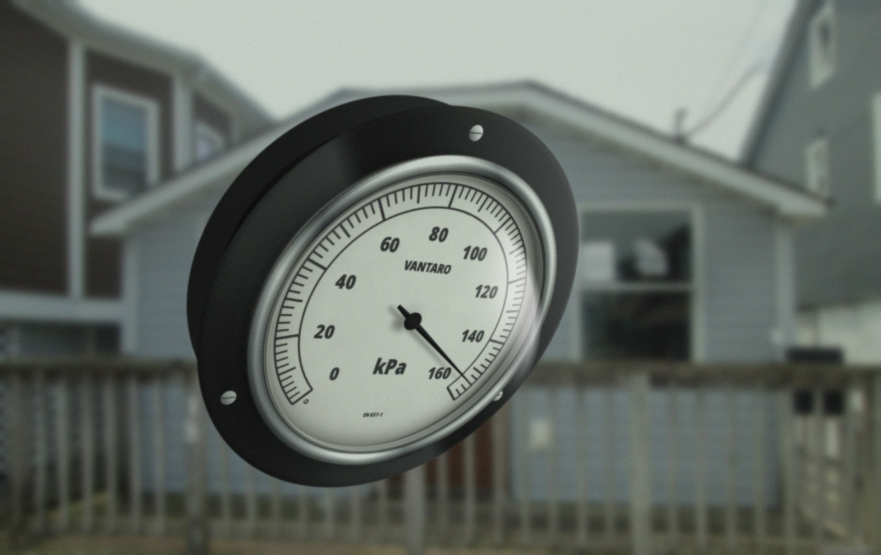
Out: {"value": 154, "unit": "kPa"}
